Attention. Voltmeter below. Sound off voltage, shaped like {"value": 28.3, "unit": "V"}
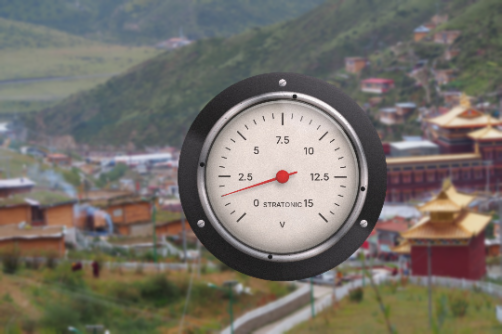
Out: {"value": 1.5, "unit": "V"}
